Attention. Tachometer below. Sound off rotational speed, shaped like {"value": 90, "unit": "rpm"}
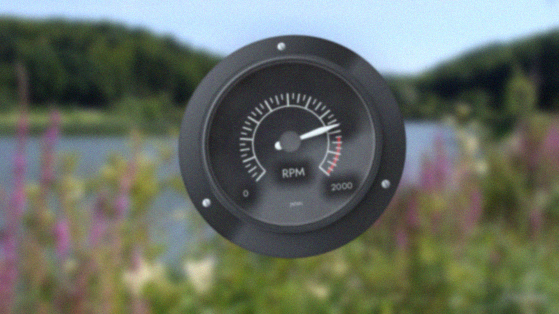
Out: {"value": 1550, "unit": "rpm"}
